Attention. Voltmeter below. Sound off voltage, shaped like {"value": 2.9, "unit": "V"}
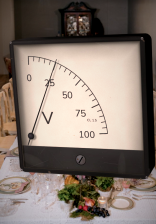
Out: {"value": 25, "unit": "V"}
